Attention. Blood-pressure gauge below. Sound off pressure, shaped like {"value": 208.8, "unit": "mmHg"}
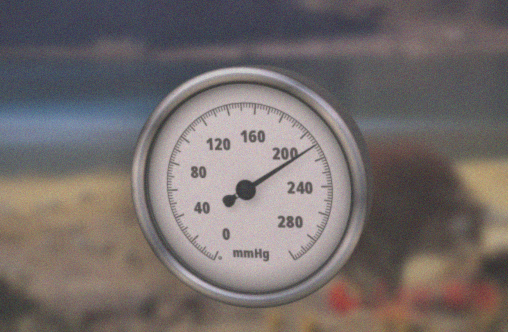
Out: {"value": 210, "unit": "mmHg"}
